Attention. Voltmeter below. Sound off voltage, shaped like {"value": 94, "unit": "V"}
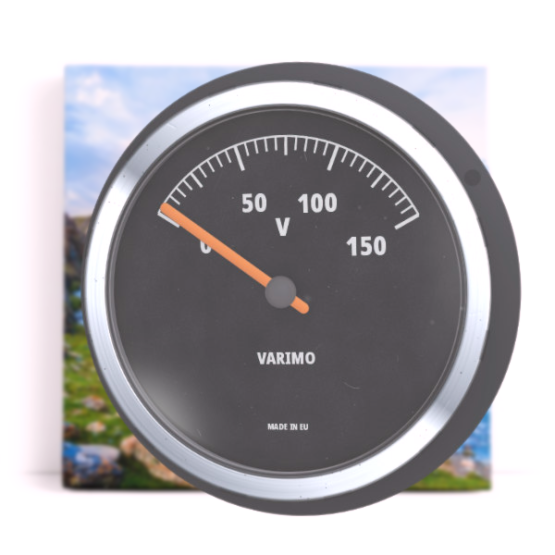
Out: {"value": 5, "unit": "V"}
